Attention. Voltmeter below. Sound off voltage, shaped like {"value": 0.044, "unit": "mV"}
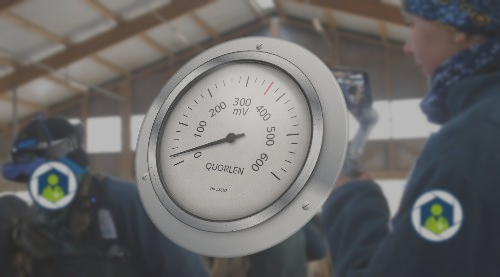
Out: {"value": 20, "unit": "mV"}
